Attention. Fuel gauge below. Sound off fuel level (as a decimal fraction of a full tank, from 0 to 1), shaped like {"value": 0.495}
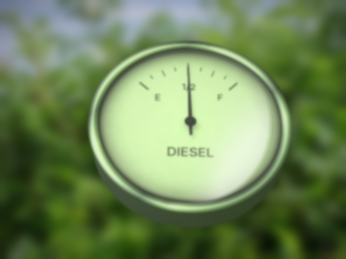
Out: {"value": 0.5}
